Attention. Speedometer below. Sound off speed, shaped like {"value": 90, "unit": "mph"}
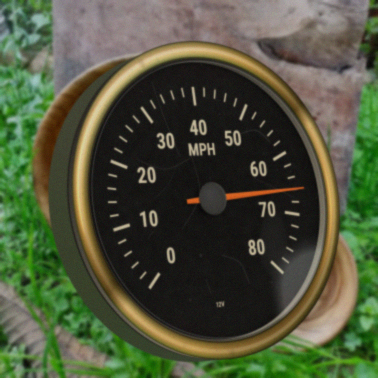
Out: {"value": 66, "unit": "mph"}
